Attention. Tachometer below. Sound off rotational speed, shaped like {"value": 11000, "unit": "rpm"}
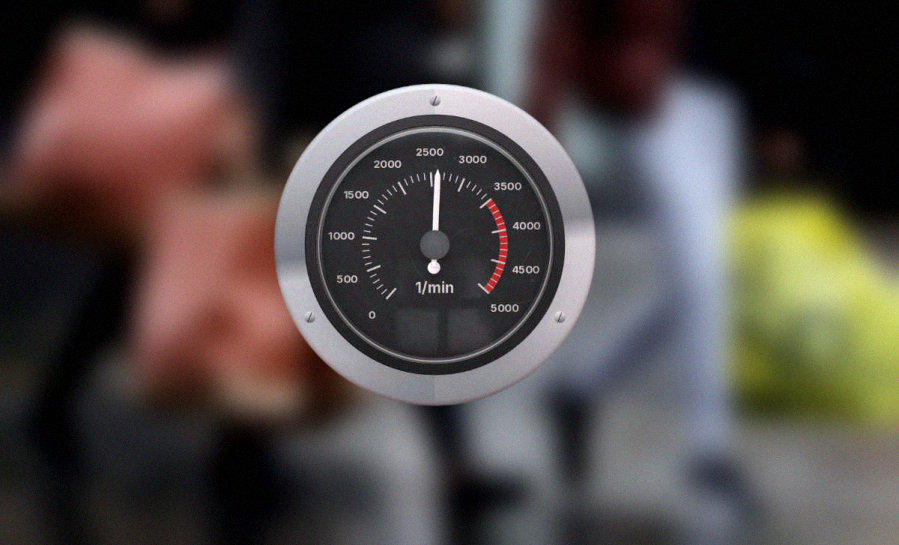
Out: {"value": 2600, "unit": "rpm"}
